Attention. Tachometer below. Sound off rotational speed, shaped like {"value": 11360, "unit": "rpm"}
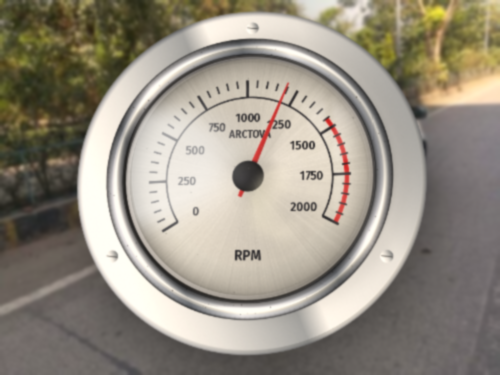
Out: {"value": 1200, "unit": "rpm"}
